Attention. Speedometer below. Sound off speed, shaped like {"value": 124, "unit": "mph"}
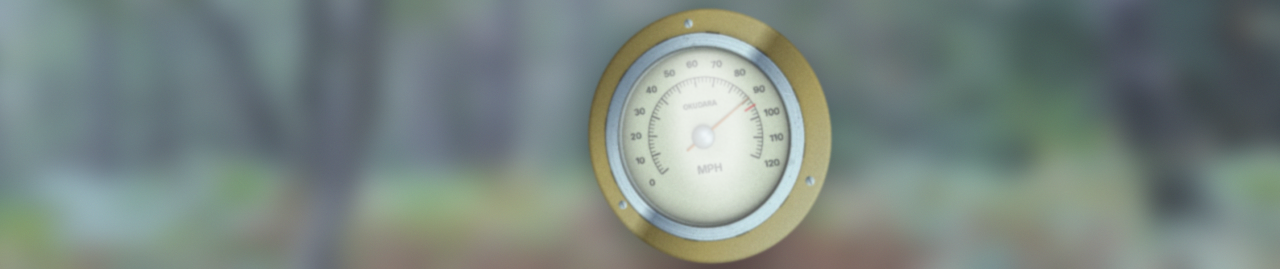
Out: {"value": 90, "unit": "mph"}
